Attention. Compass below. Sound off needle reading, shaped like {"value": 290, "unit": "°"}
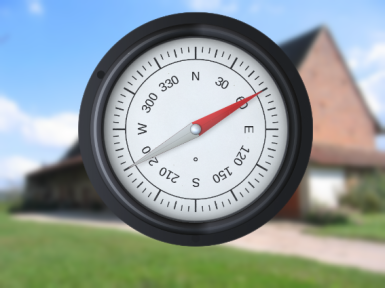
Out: {"value": 60, "unit": "°"}
